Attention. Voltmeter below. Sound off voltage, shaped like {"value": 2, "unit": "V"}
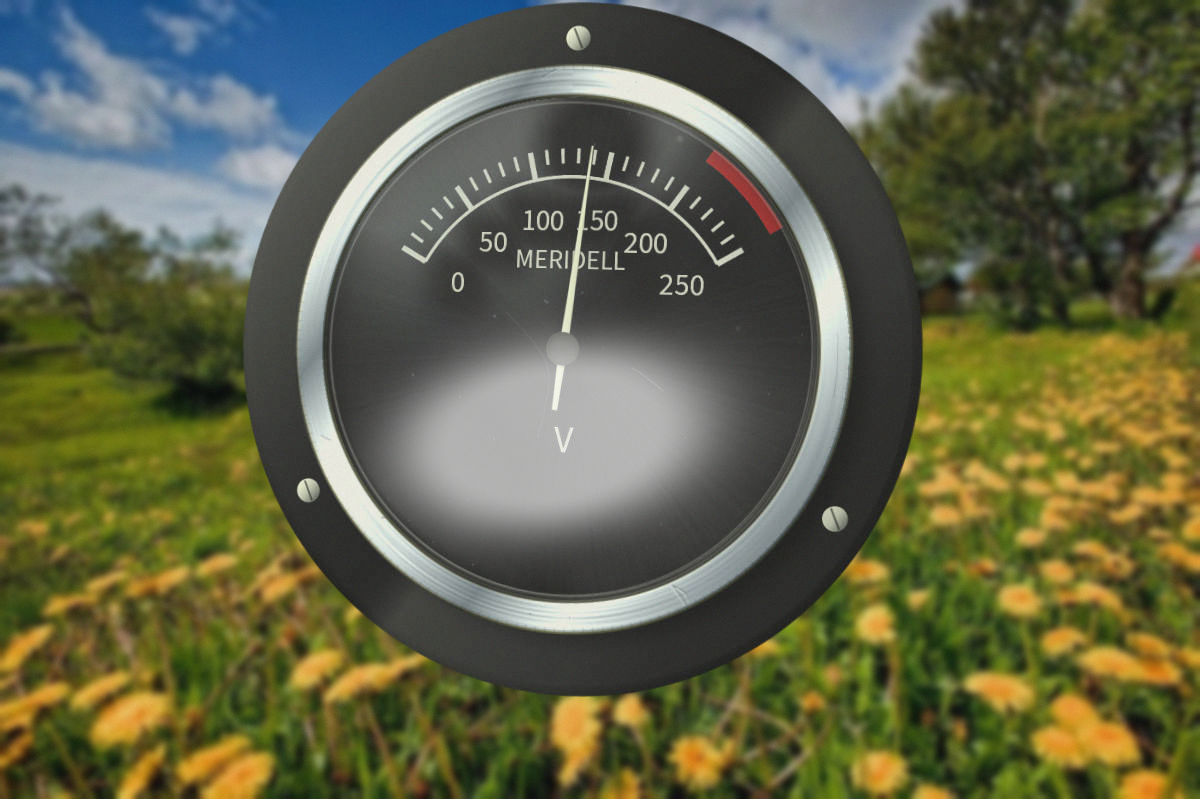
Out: {"value": 140, "unit": "V"}
